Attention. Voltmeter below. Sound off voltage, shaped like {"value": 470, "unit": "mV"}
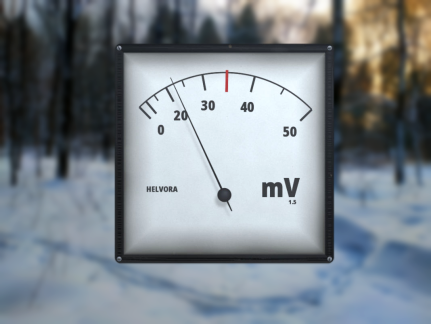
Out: {"value": 22.5, "unit": "mV"}
